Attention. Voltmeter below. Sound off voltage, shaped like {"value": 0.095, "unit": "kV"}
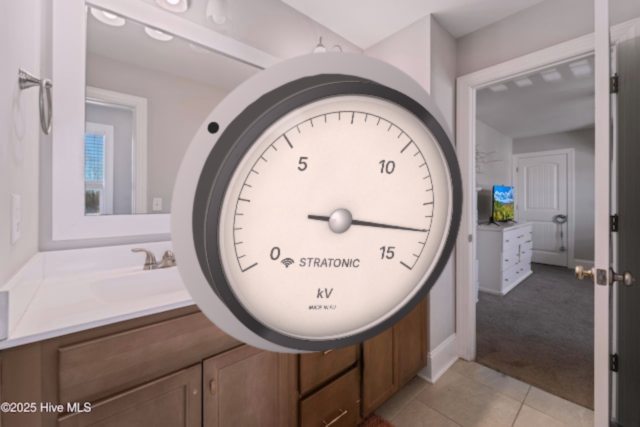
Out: {"value": 13.5, "unit": "kV"}
